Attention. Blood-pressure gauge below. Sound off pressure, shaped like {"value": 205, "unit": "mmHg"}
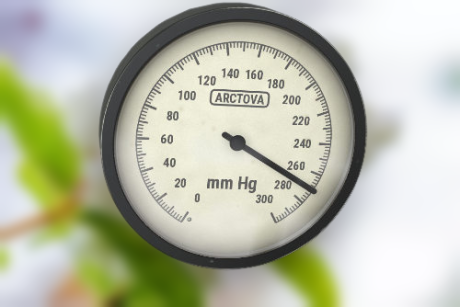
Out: {"value": 270, "unit": "mmHg"}
